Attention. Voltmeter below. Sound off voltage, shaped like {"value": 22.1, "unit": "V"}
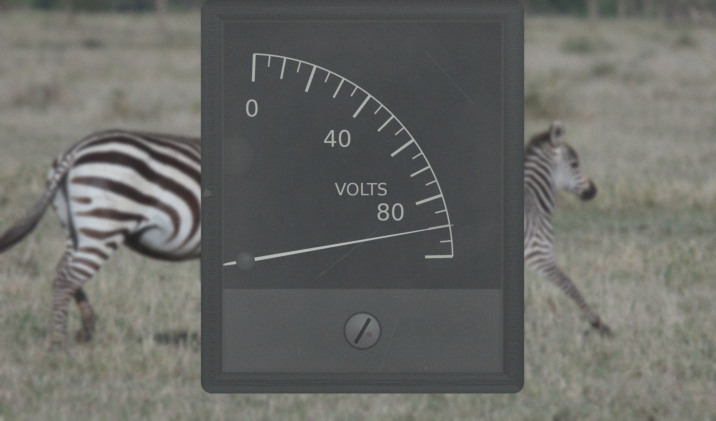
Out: {"value": 90, "unit": "V"}
